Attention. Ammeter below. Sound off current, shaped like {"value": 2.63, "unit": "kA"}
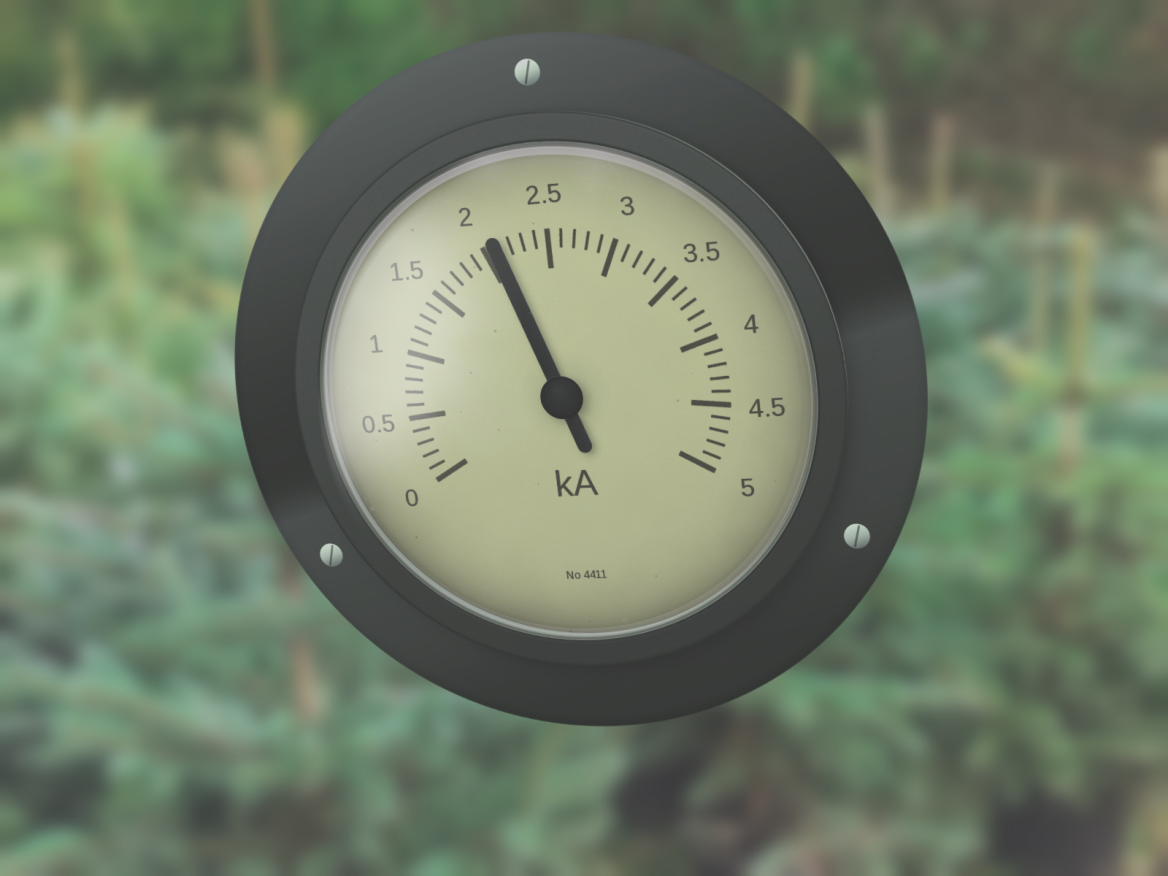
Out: {"value": 2.1, "unit": "kA"}
